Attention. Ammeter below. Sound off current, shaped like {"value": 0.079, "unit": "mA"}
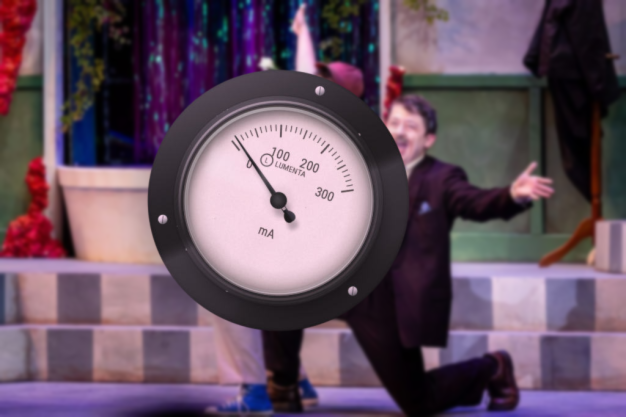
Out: {"value": 10, "unit": "mA"}
